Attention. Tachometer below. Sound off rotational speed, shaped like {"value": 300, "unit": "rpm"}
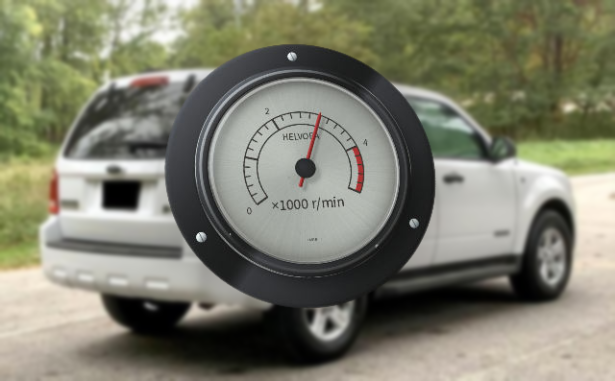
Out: {"value": 3000, "unit": "rpm"}
